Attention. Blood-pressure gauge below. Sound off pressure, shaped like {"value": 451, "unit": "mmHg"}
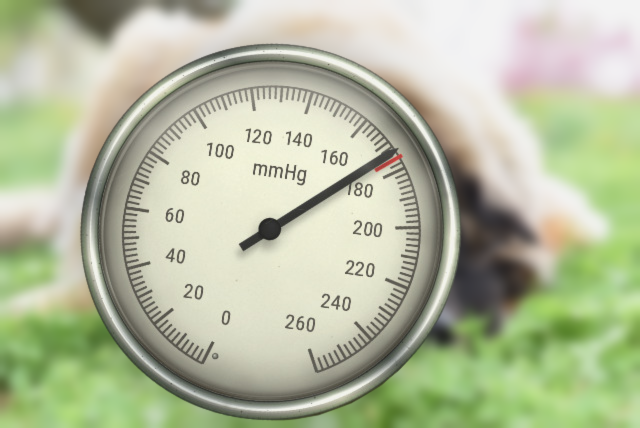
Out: {"value": 174, "unit": "mmHg"}
